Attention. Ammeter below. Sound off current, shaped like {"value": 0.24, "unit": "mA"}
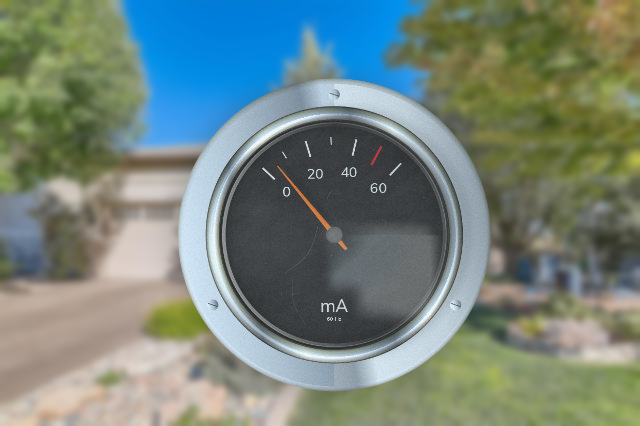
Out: {"value": 5, "unit": "mA"}
